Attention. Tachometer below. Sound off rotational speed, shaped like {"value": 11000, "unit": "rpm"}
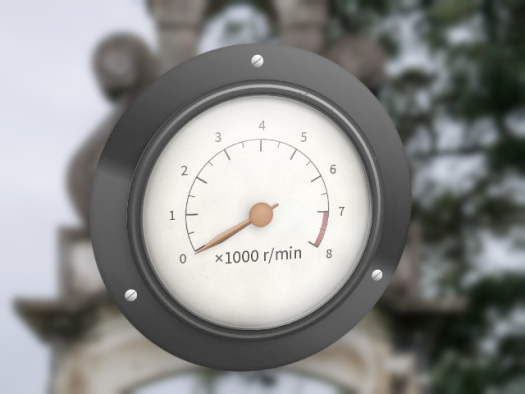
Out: {"value": 0, "unit": "rpm"}
